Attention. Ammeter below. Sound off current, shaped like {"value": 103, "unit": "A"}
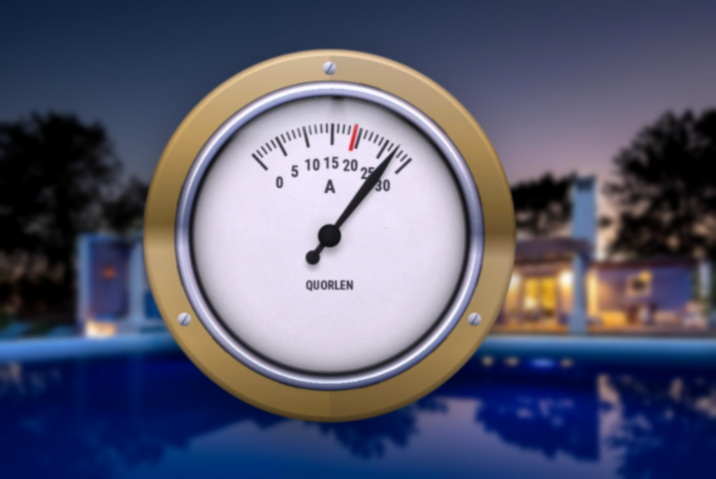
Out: {"value": 27, "unit": "A"}
